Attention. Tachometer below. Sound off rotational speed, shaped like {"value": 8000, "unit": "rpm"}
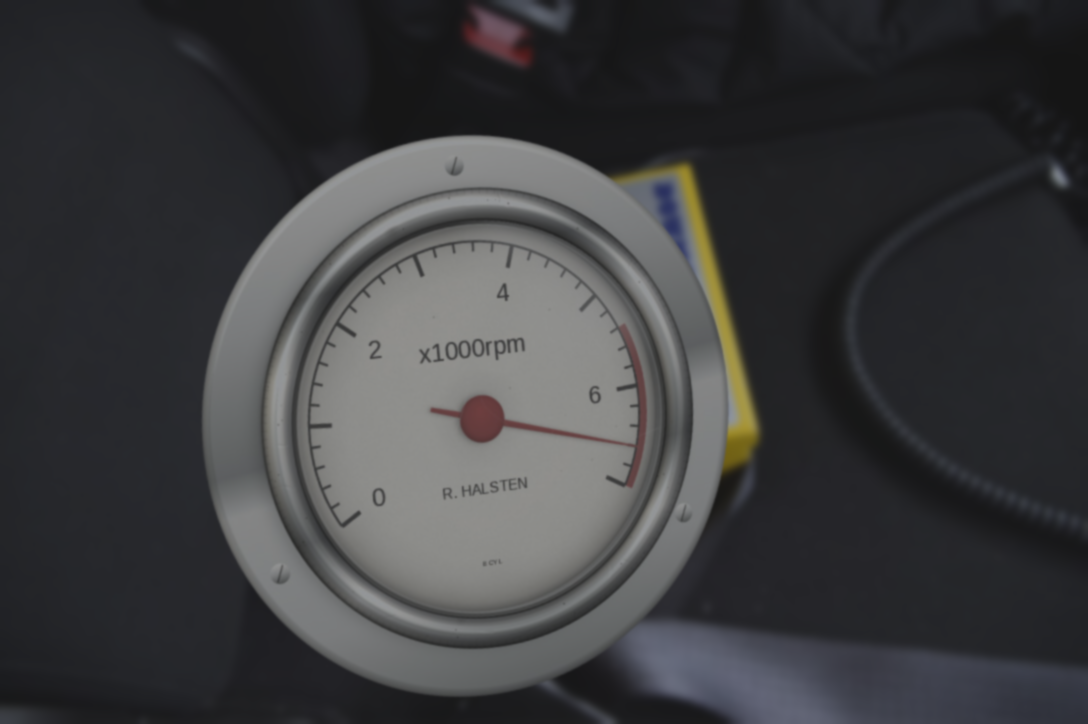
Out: {"value": 6600, "unit": "rpm"}
